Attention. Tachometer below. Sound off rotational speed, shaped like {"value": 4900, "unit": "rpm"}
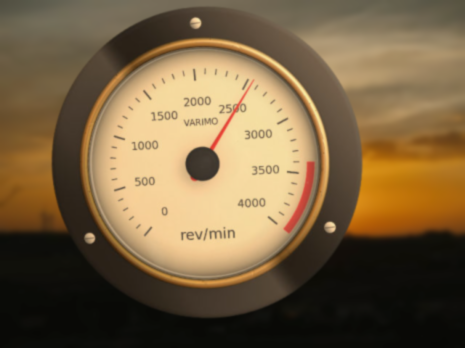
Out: {"value": 2550, "unit": "rpm"}
